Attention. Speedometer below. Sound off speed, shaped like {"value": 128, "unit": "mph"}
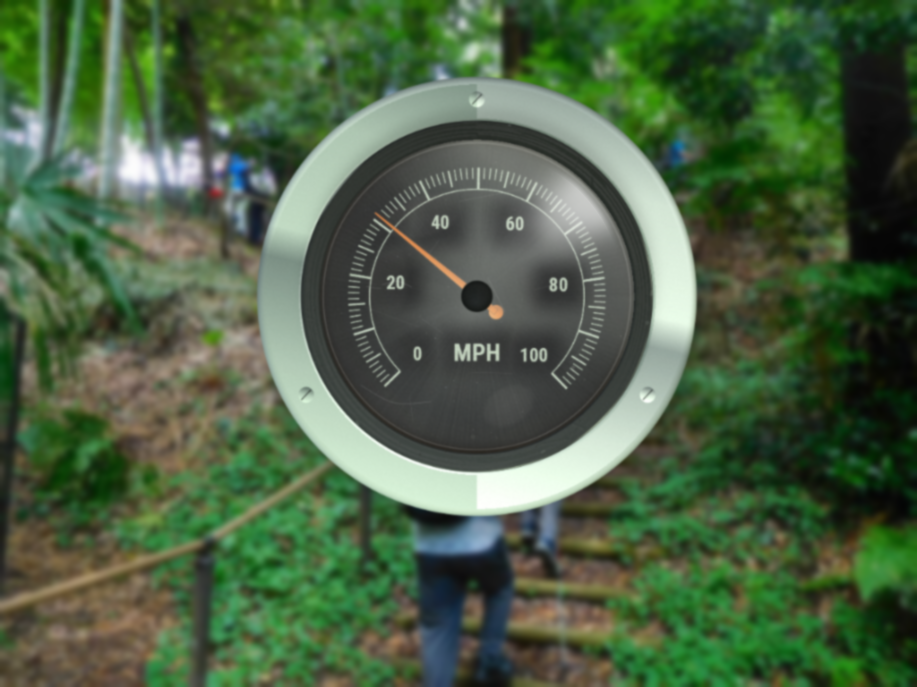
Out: {"value": 31, "unit": "mph"}
